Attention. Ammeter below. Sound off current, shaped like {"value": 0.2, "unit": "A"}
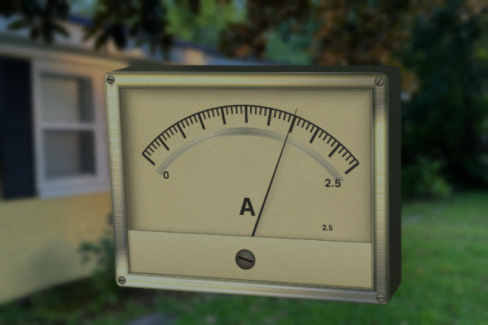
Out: {"value": 1.75, "unit": "A"}
